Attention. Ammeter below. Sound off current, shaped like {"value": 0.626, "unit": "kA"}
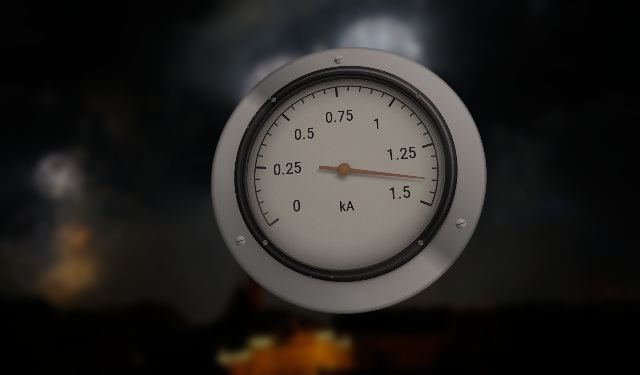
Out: {"value": 1.4, "unit": "kA"}
